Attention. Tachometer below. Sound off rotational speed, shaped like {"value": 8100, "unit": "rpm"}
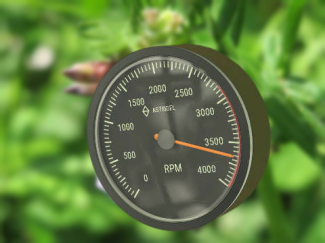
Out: {"value": 3650, "unit": "rpm"}
